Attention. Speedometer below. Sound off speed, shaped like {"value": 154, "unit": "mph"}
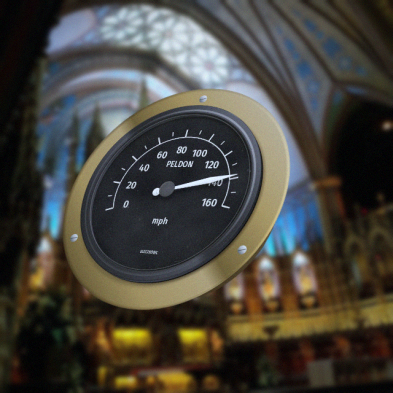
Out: {"value": 140, "unit": "mph"}
